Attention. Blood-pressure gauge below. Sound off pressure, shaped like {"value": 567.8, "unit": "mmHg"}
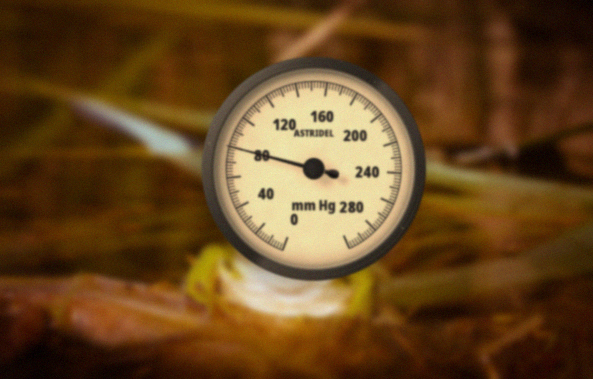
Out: {"value": 80, "unit": "mmHg"}
